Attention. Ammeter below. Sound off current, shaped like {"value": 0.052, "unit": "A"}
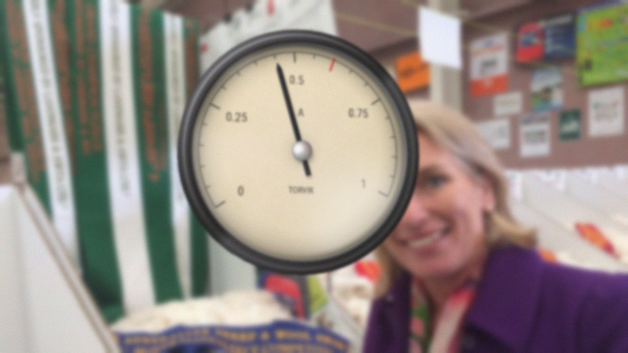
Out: {"value": 0.45, "unit": "A"}
